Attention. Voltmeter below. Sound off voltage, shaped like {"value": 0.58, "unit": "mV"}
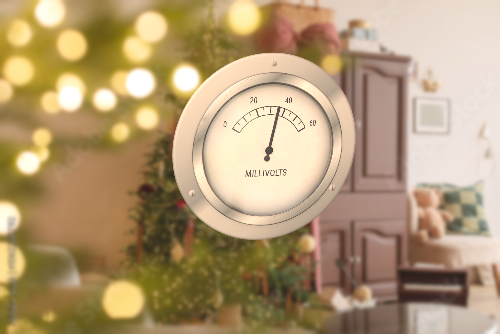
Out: {"value": 35, "unit": "mV"}
